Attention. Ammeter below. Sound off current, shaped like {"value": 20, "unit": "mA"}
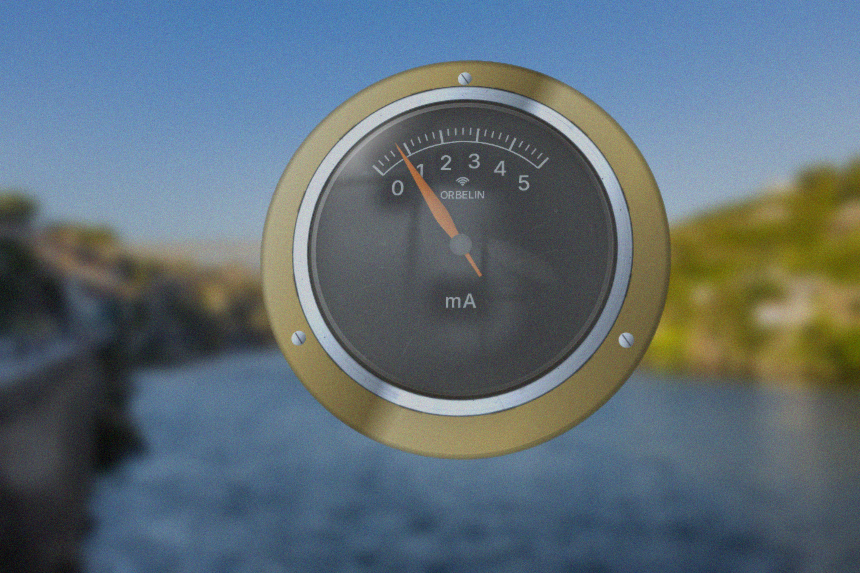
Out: {"value": 0.8, "unit": "mA"}
